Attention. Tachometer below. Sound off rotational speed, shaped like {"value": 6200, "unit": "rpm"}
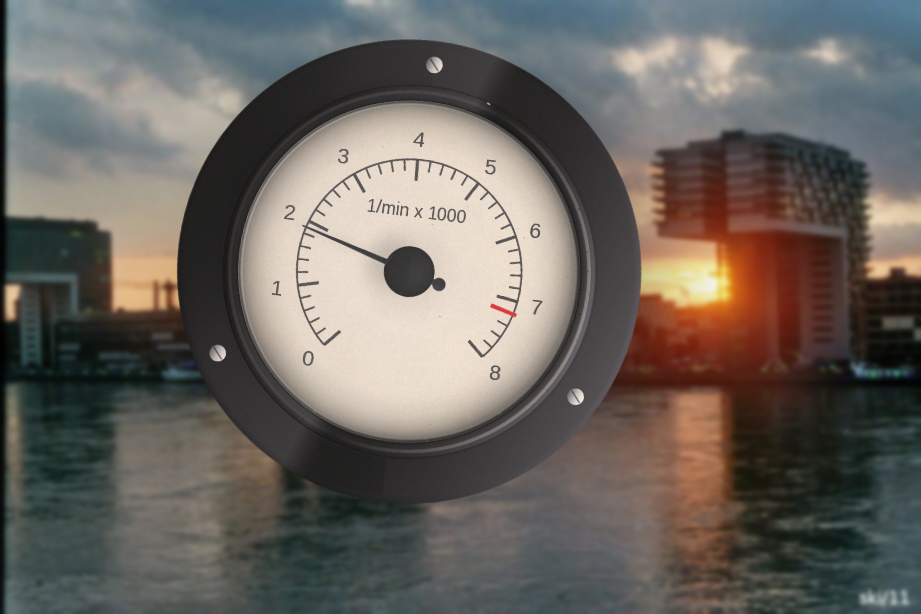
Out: {"value": 1900, "unit": "rpm"}
